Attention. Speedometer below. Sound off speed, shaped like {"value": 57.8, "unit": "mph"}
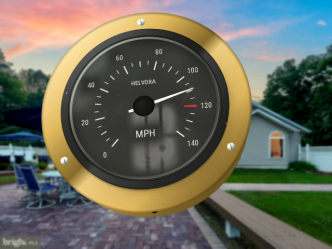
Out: {"value": 110, "unit": "mph"}
